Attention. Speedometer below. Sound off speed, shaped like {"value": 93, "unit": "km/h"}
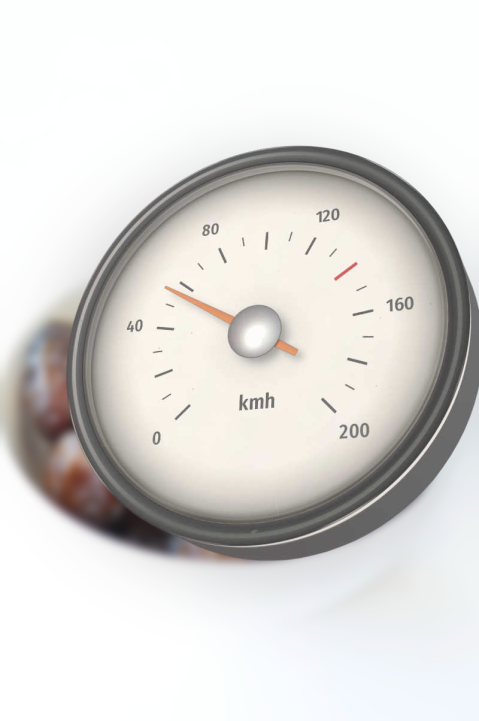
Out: {"value": 55, "unit": "km/h"}
